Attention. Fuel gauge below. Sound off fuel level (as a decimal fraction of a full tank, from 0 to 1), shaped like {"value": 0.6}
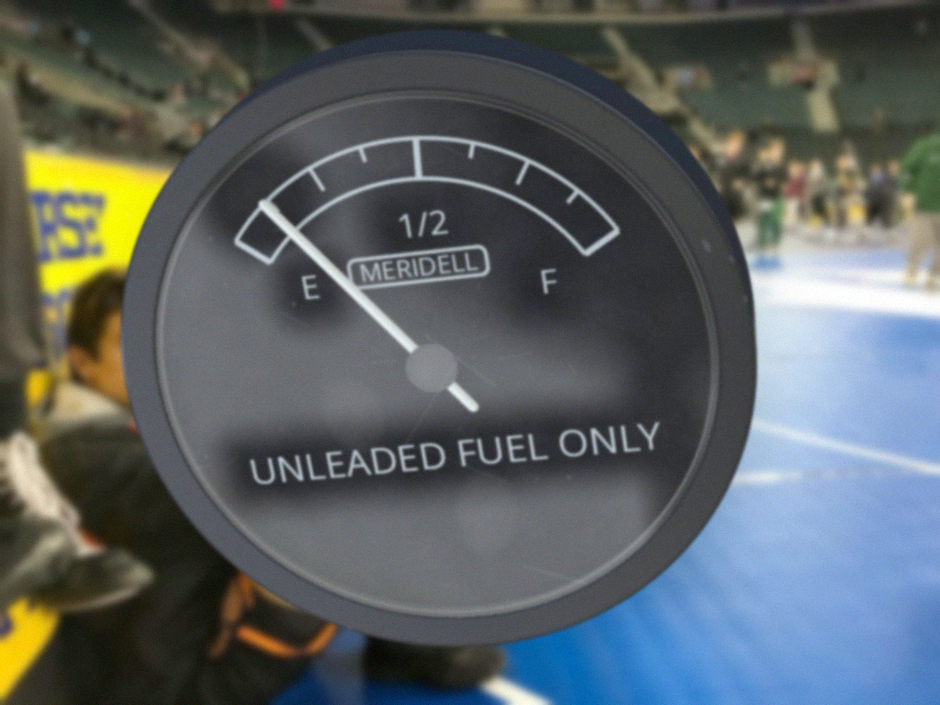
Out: {"value": 0.125}
